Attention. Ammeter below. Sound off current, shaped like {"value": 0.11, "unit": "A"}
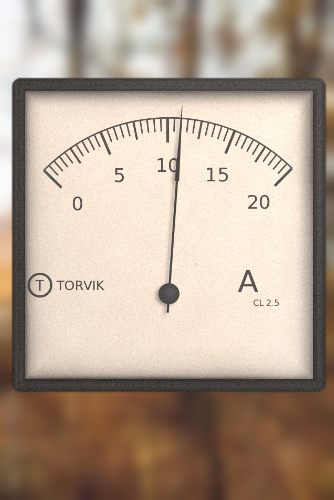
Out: {"value": 11, "unit": "A"}
